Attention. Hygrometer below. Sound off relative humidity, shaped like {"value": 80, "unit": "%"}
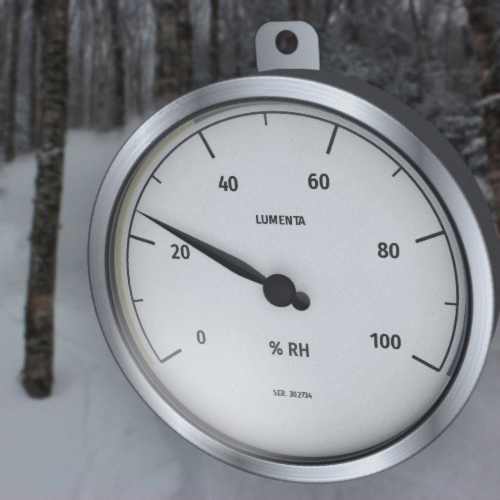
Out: {"value": 25, "unit": "%"}
